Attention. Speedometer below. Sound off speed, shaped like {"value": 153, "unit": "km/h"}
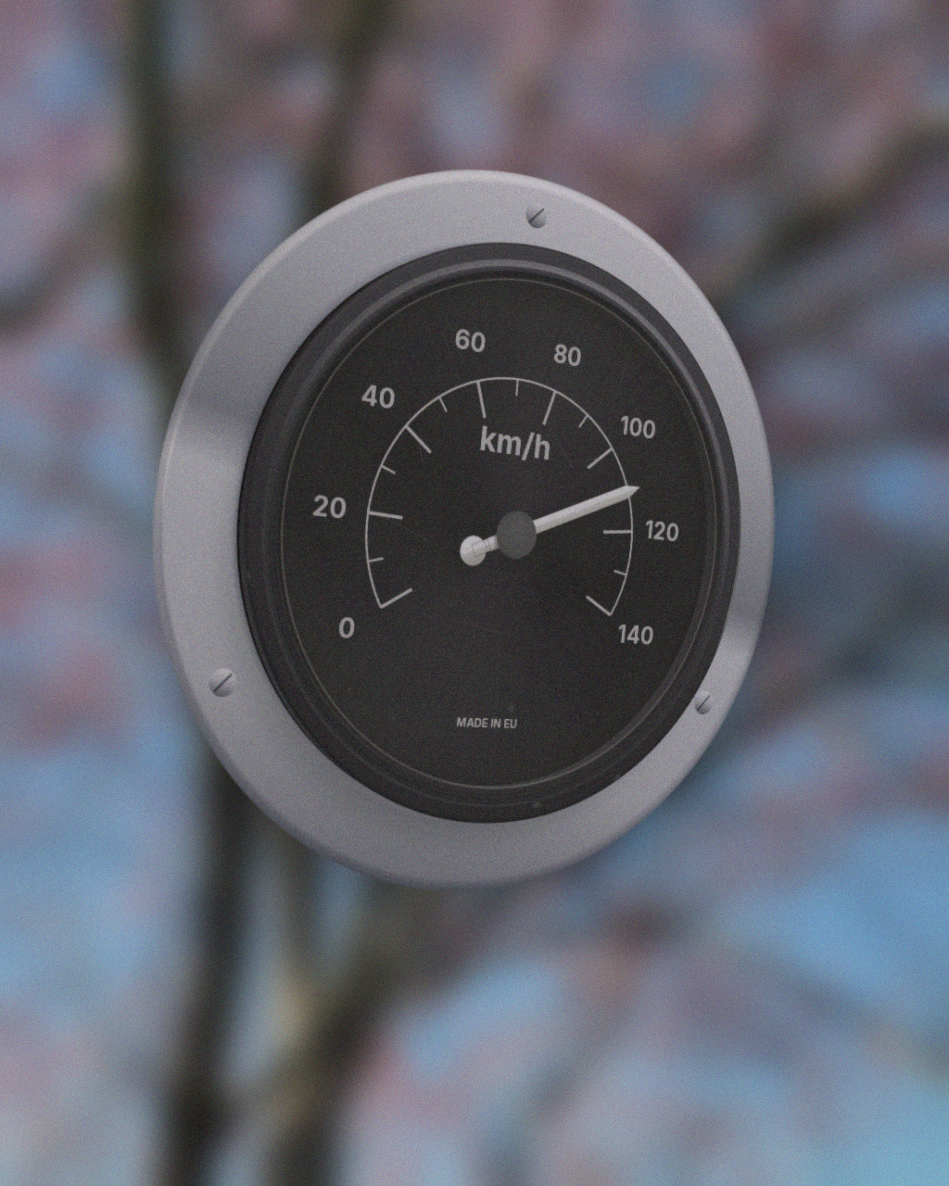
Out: {"value": 110, "unit": "km/h"}
